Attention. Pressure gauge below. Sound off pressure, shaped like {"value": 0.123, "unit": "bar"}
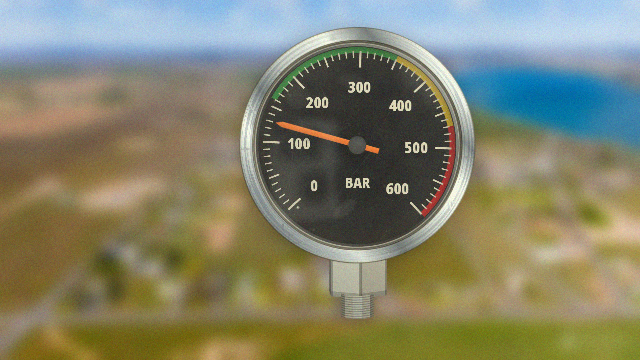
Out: {"value": 130, "unit": "bar"}
